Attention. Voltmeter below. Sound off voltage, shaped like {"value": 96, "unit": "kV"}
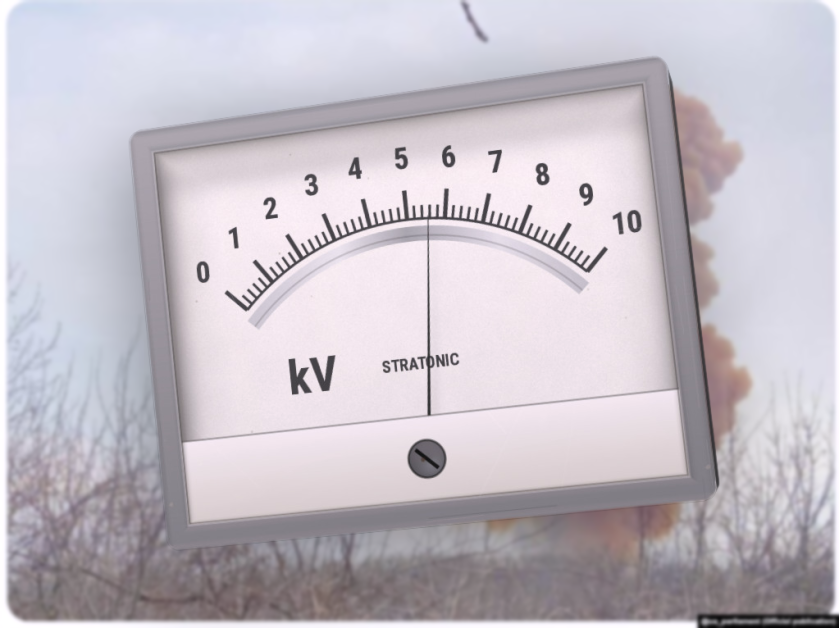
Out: {"value": 5.6, "unit": "kV"}
